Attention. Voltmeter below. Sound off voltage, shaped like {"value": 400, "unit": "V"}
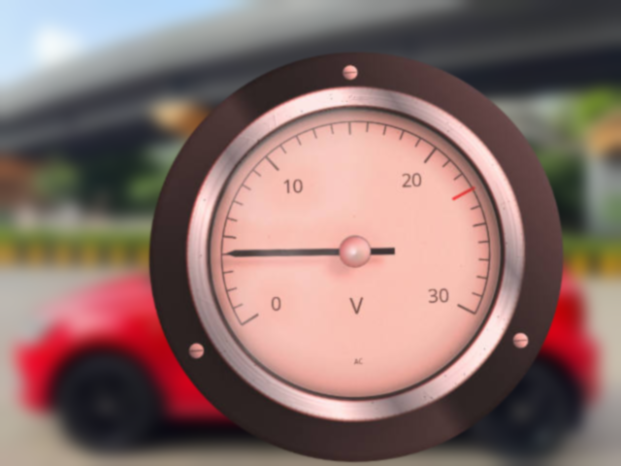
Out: {"value": 4, "unit": "V"}
